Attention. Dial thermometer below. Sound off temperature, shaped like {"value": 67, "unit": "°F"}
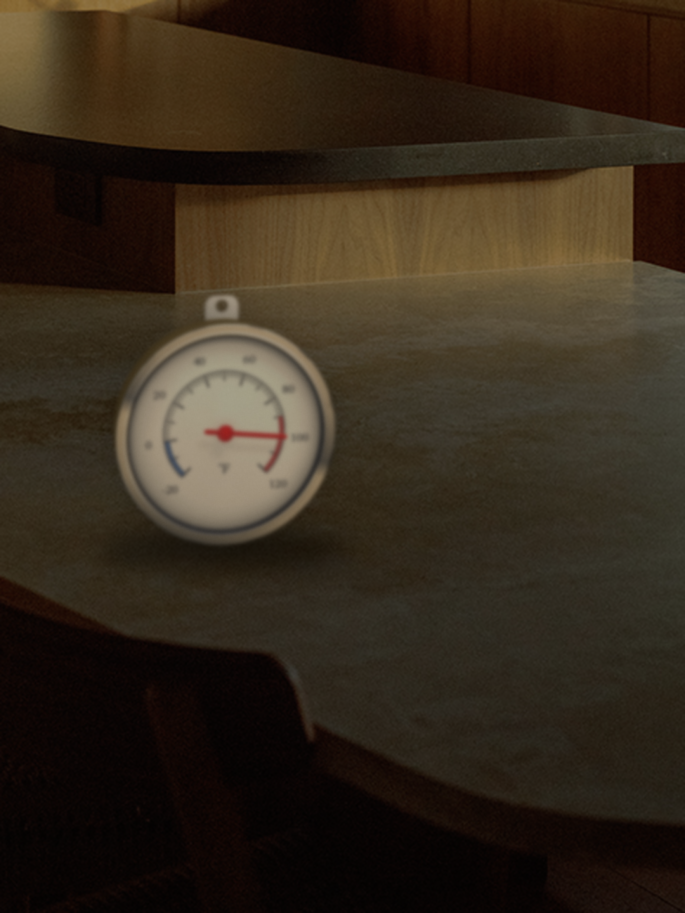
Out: {"value": 100, "unit": "°F"}
